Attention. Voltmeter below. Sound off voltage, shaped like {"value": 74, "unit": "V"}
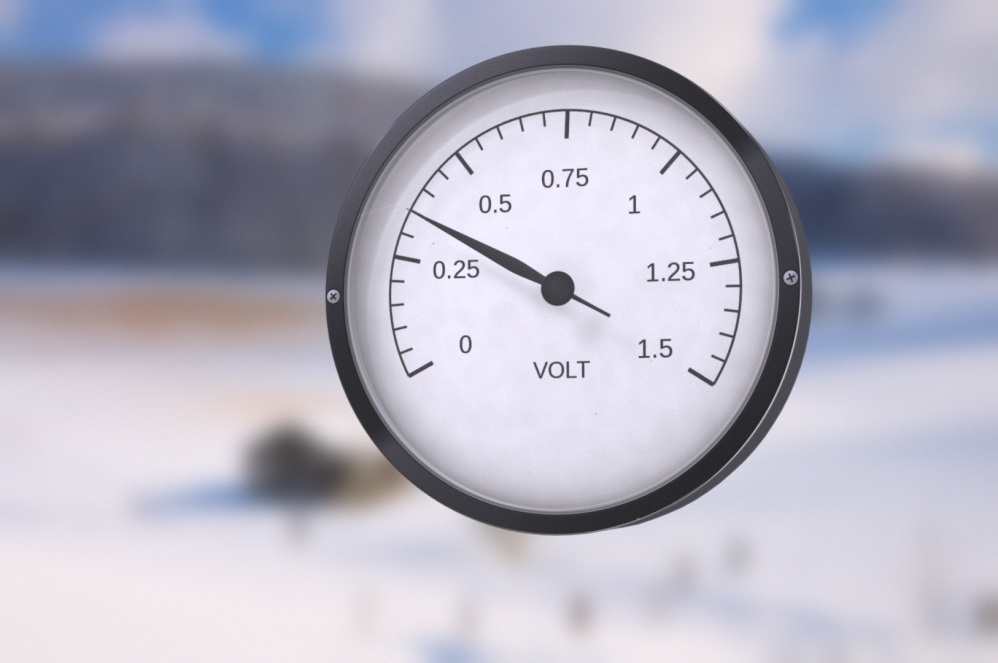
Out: {"value": 0.35, "unit": "V"}
